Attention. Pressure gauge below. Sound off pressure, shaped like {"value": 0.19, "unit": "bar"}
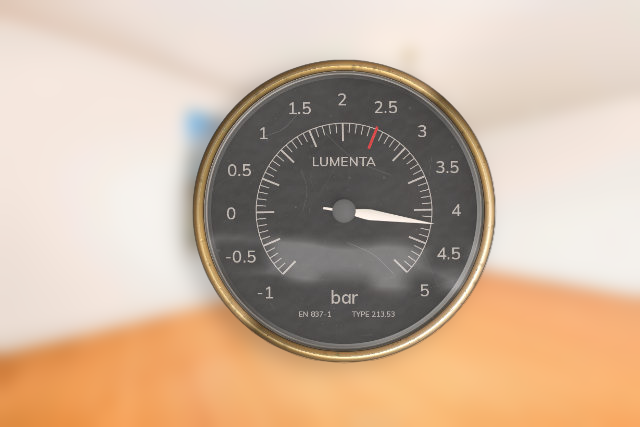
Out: {"value": 4.2, "unit": "bar"}
